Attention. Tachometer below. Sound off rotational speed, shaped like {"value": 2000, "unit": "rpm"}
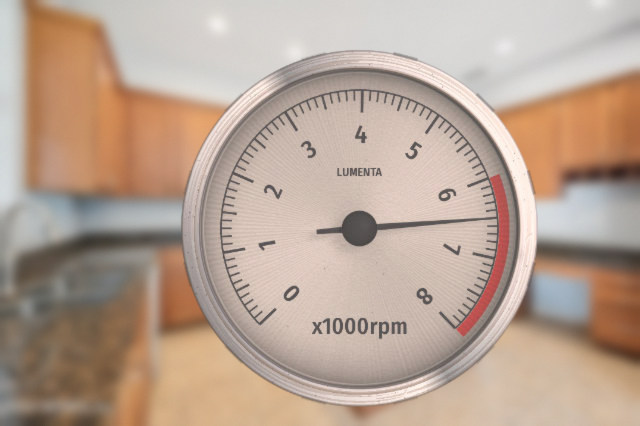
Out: {"value": 6500, "unit": "rpm"}
